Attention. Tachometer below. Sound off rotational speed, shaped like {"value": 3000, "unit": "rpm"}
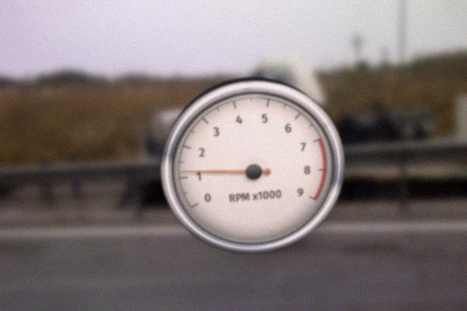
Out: {"value": 1250, "unit": "rpm"}
